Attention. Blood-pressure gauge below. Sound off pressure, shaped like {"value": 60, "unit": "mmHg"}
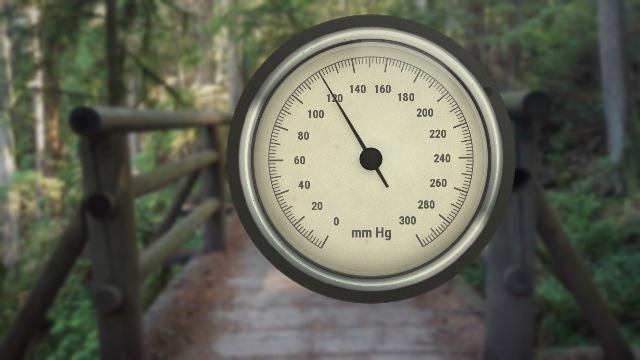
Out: {"value": 120, "unit": "mmHg"}
